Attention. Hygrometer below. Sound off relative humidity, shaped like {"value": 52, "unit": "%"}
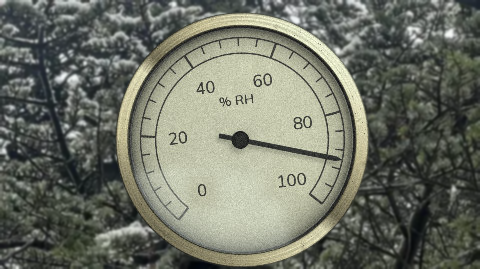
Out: {"value": 90, "unit": "%"}
